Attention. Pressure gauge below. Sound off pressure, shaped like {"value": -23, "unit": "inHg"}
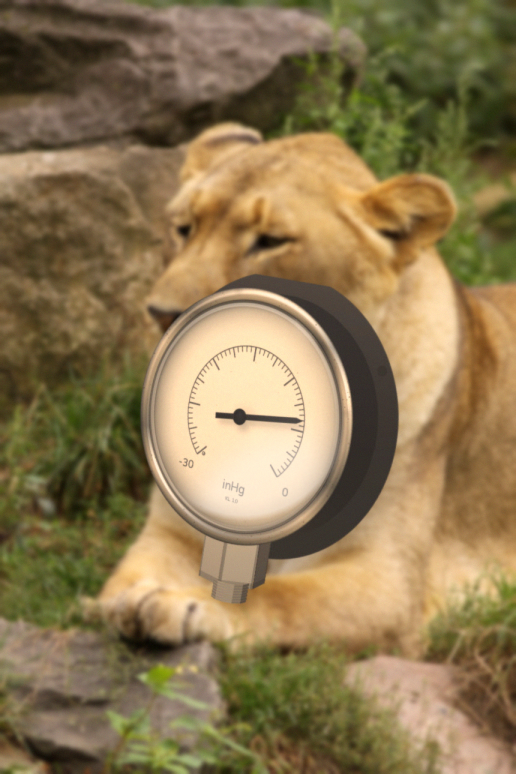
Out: {"value": -6, "unit": "inHg"}
